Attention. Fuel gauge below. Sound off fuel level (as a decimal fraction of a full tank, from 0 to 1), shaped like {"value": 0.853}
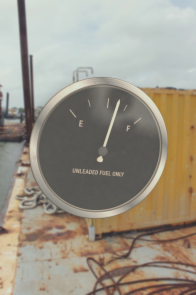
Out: {"value": 0.625}
